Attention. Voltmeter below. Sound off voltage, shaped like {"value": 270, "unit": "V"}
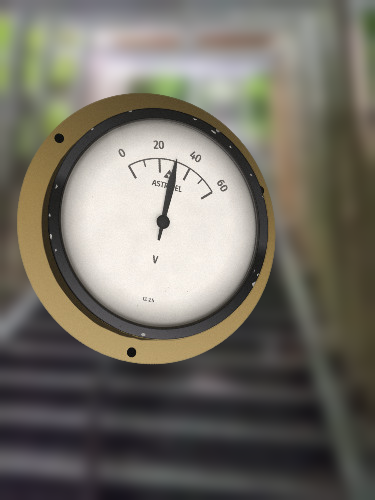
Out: {"value": 30, "unit": "V"}
